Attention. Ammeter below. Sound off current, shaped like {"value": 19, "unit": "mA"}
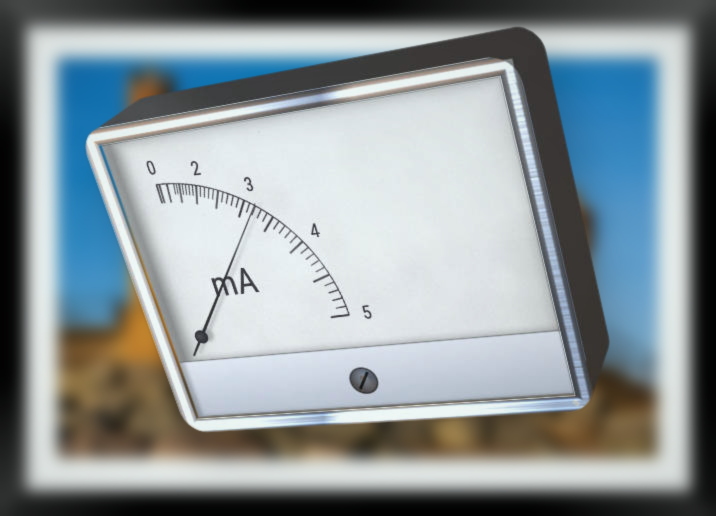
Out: {"value": 3.2, "unit": "mA"}
